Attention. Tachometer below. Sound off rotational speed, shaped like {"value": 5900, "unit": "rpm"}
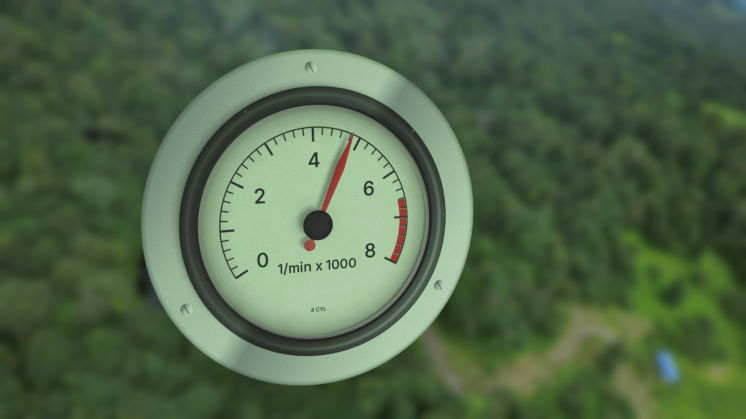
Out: {"value": 4800, "unit": "rpm"}
